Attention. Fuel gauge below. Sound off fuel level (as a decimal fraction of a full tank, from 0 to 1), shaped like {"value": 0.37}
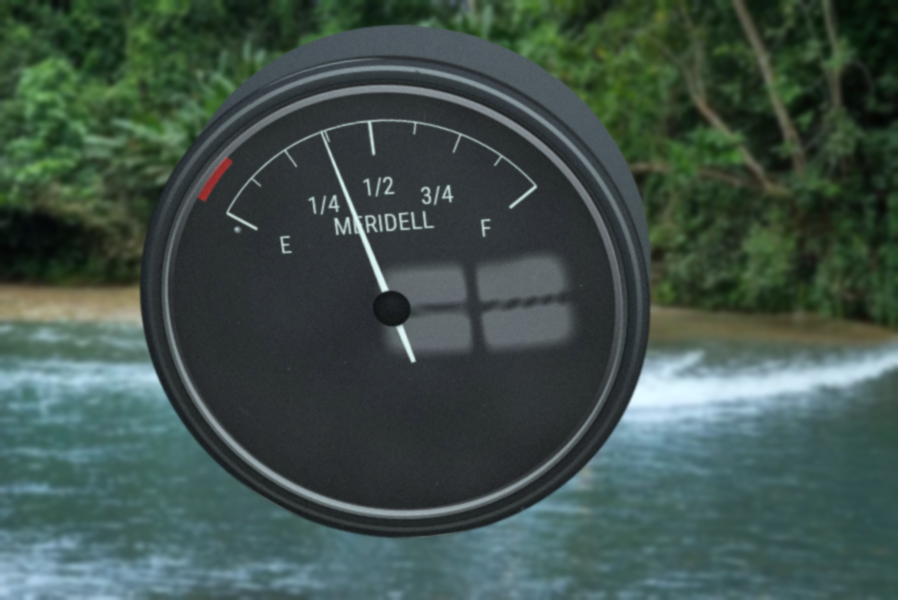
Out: {"value": 0.375}
